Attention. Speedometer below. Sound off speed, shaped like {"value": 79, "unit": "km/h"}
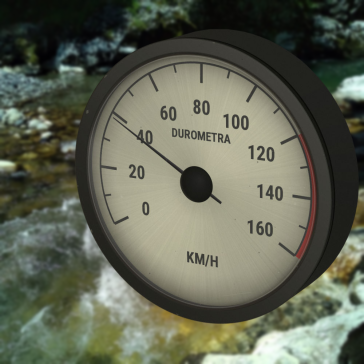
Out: {"value": 40, "unit": "km/h"}
